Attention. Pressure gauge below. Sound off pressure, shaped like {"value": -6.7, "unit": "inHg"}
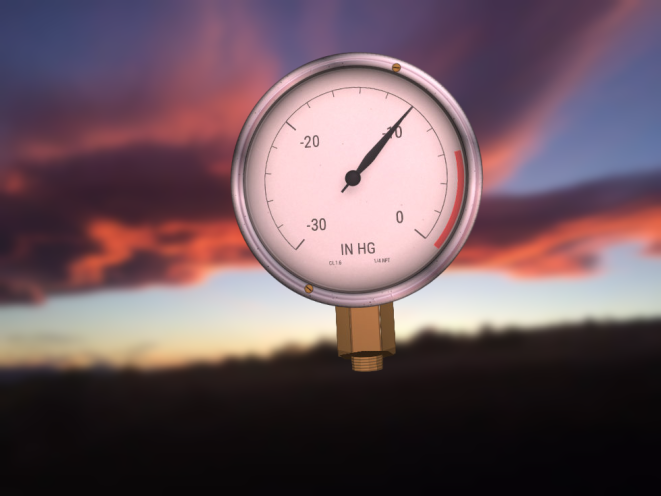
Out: {"value": -10, "unit": "inHg"}
